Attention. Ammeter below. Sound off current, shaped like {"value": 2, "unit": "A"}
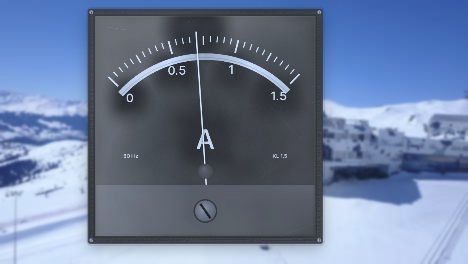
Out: {"value": 0.7, "unit": "A"}
